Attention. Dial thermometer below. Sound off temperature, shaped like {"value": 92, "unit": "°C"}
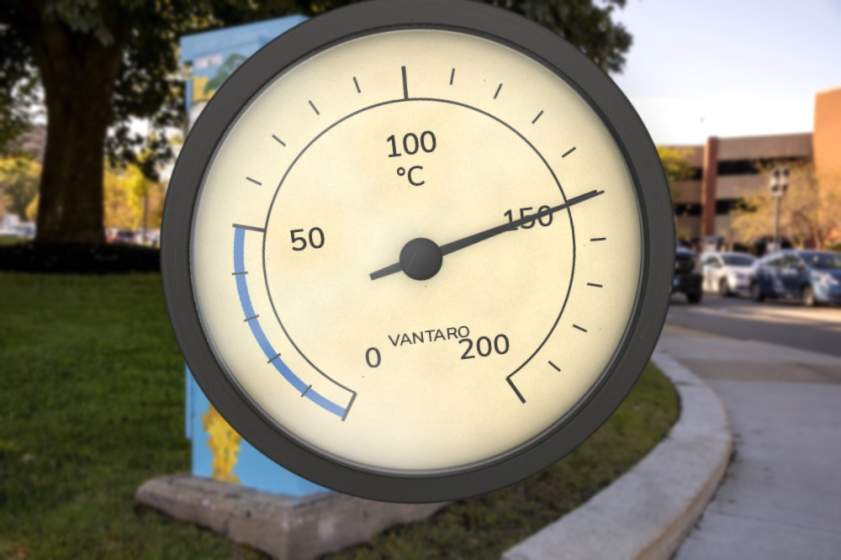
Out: {"value": 150, "unit": "°C"}
